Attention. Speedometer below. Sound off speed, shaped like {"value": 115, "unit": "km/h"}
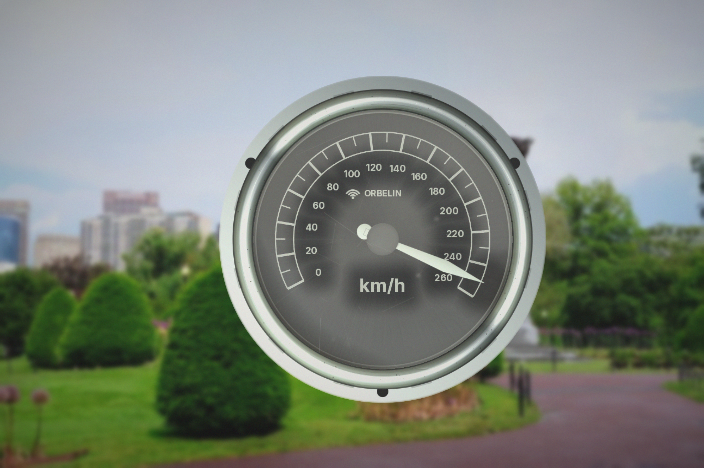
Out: {"value": 250, "unit": "km/h"}
